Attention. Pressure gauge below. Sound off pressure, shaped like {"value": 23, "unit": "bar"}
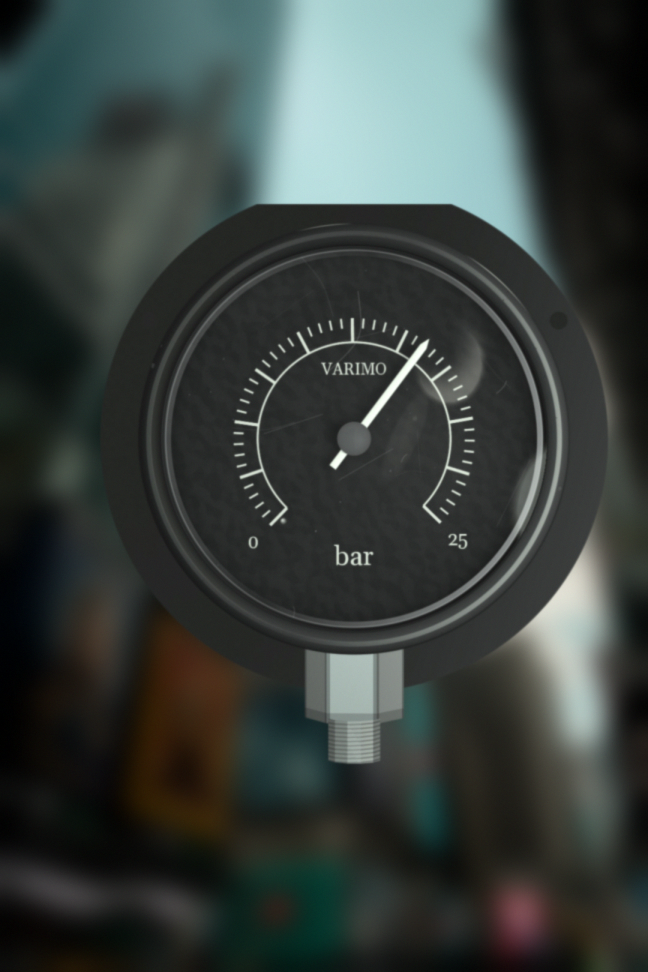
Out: {"value": 16, "unit": "bar"}
